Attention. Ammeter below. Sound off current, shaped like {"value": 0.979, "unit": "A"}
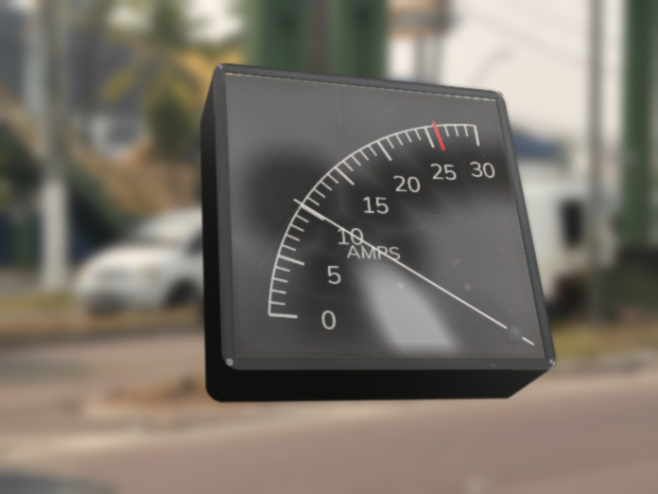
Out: {"value": 10, "unit": "A"}
